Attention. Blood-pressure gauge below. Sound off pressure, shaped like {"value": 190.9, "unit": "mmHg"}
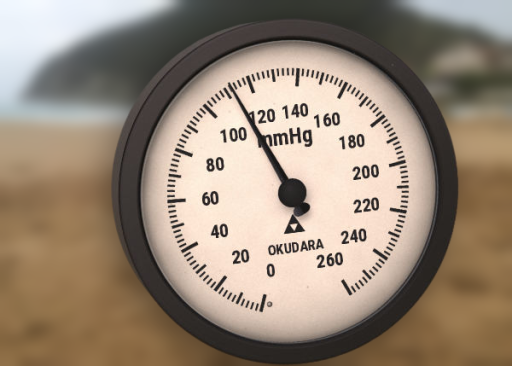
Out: {"value": 112, "unit": "mmHg"}
